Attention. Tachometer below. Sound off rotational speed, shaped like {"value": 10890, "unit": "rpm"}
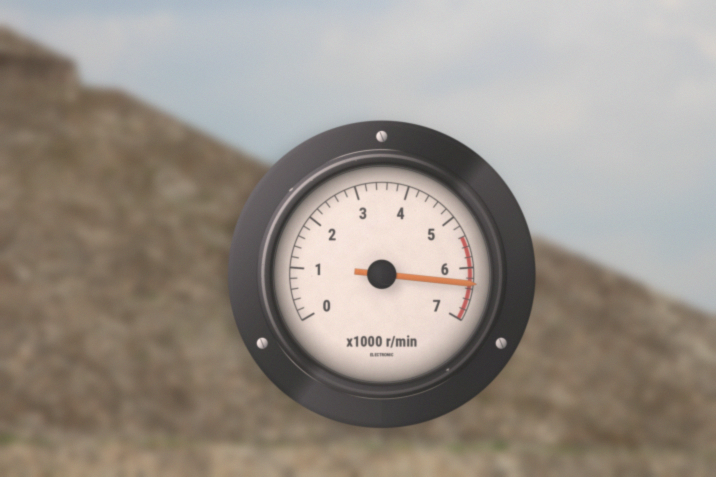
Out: {"value": 6300, "unit": "rpm"}
